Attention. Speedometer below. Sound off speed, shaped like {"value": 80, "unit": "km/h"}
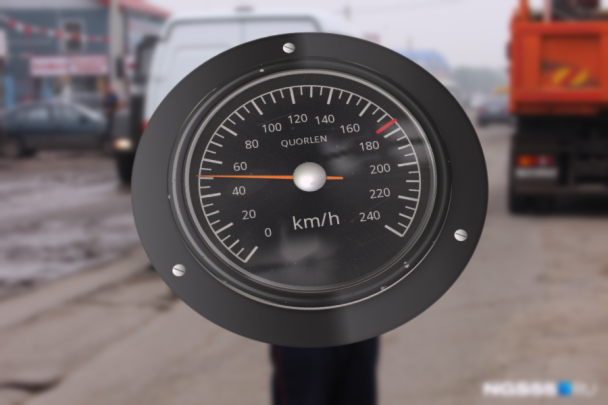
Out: {"value": 50, "unit": "km/h"}
